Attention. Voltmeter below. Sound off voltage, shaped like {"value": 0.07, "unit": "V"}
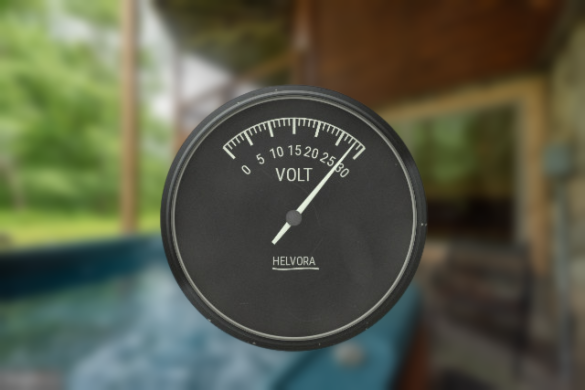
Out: {"value": 28, "unit": "V"}
